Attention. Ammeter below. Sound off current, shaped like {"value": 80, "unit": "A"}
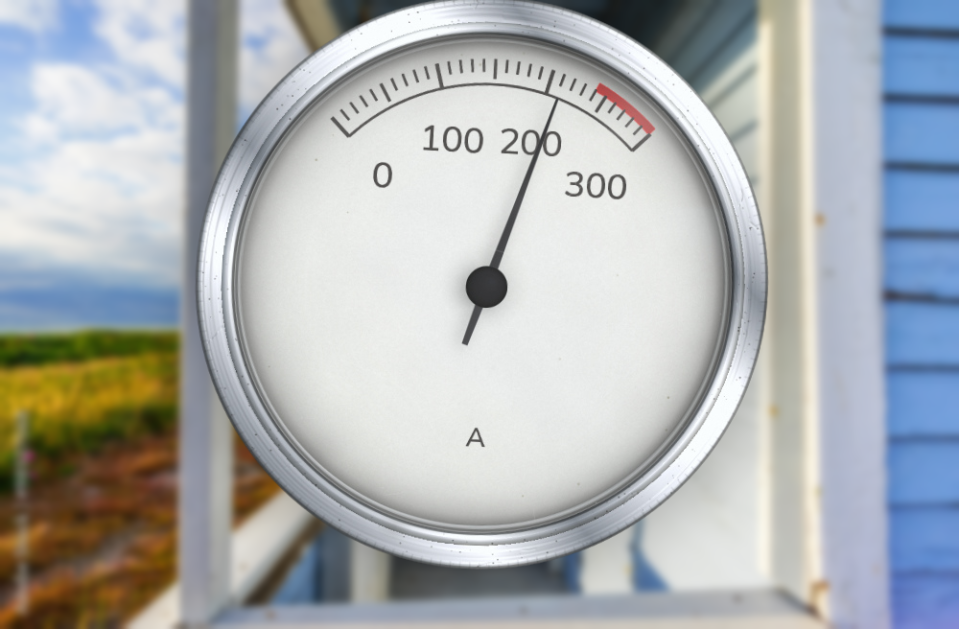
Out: {"value": 210, "unit": "A"}
